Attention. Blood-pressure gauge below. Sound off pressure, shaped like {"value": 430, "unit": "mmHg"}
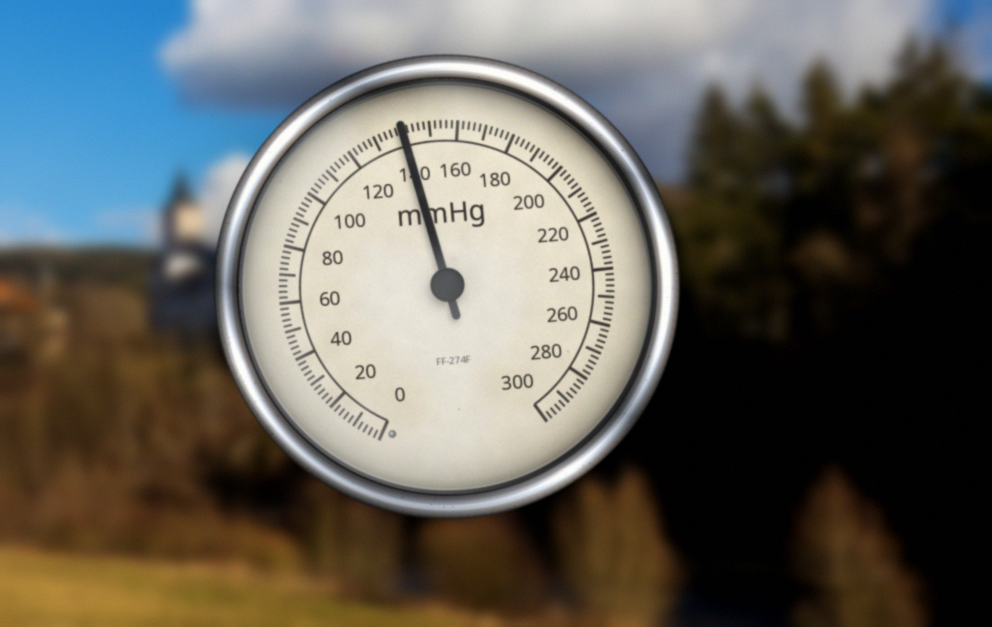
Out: {"value": 140, "unit": "mmHg"}
